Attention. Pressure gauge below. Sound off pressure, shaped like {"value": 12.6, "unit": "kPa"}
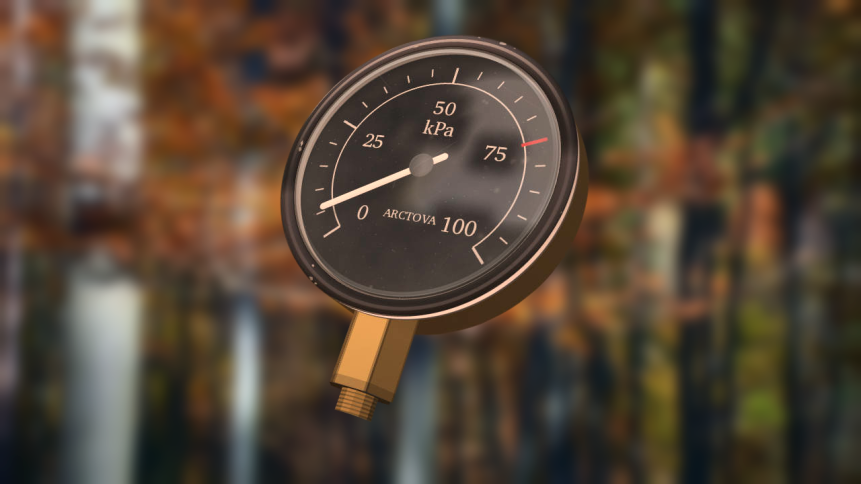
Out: {"value": 5, "unit": "kPa"}
